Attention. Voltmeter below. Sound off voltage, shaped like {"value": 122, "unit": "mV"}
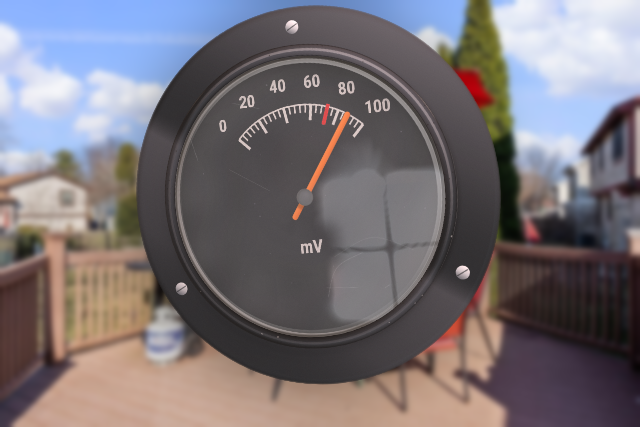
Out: {"value": 88, "unit": "mV"}
